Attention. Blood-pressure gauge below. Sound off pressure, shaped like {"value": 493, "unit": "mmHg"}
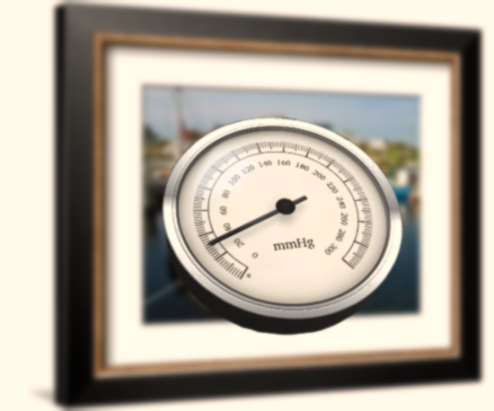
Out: {"value": 30, "unit": "mmHg"}
